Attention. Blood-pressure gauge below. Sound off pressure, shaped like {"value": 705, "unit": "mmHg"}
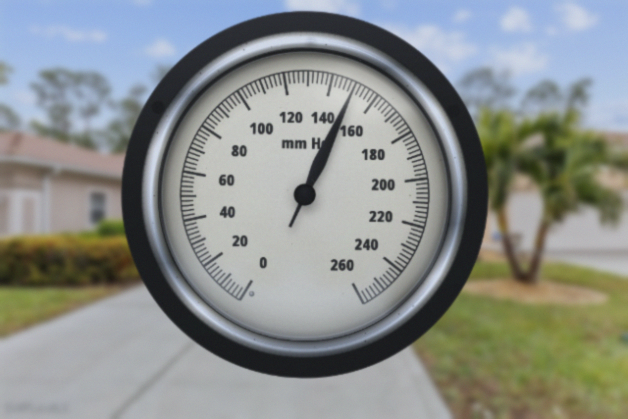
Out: {"value": 150, "unit": "mmHg"}
